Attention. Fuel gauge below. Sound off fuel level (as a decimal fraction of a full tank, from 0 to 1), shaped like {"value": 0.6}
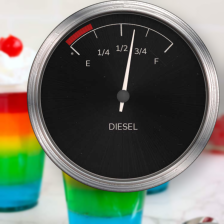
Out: {"value": 0.625}
